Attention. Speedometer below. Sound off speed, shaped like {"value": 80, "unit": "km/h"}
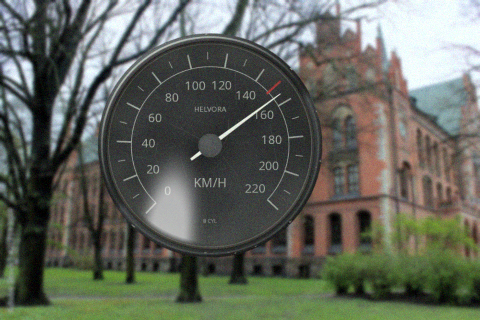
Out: {"value": 155, "unit": "km/h"}
